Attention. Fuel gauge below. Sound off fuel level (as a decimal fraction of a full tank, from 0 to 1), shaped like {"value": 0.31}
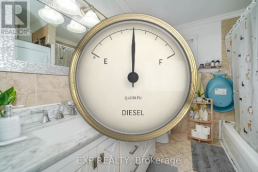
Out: {"value": 0.5}
